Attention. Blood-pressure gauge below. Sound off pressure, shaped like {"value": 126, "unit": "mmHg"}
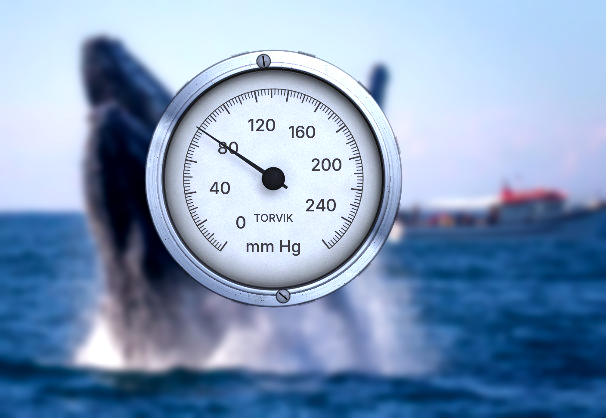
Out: {"value": 80, "unit": "mmHg"}
